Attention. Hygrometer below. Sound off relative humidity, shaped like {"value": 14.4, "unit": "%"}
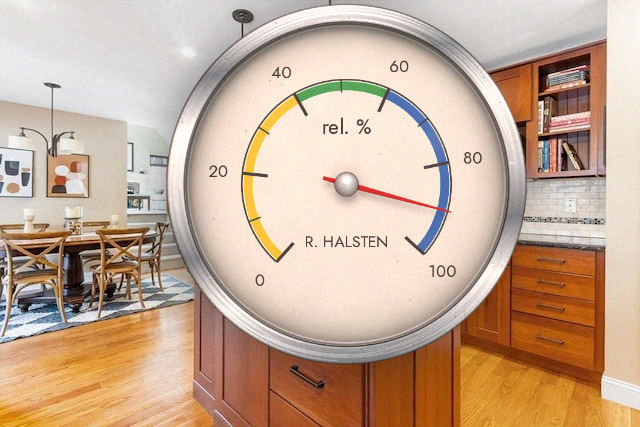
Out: {"value": 90, "unit": "%"}
